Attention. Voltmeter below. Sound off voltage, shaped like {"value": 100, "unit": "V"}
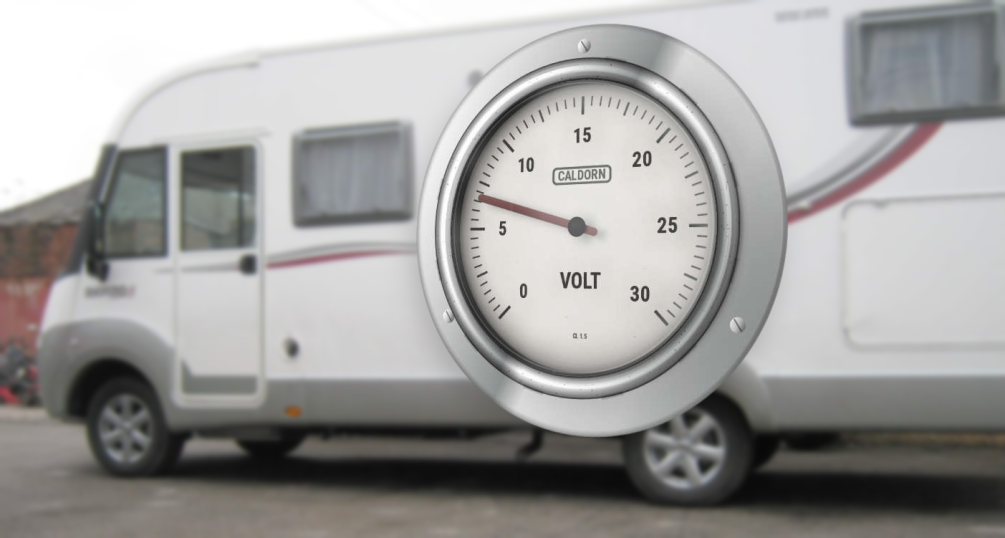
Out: {"value": 6.75, "unit": "V"}
